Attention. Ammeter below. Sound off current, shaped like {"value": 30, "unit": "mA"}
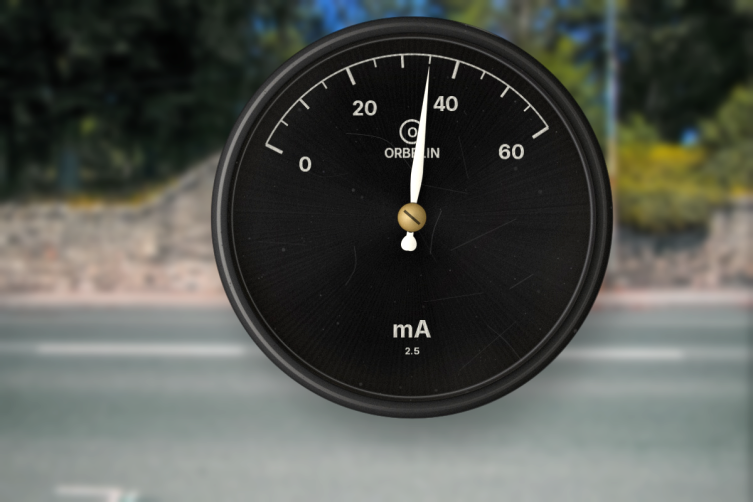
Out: {"value": 35, "unit": "mA"}
